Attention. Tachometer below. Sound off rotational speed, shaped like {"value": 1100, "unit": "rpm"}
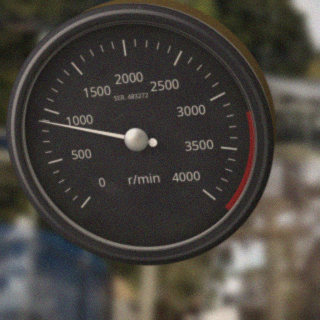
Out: {"value": 900, "unit": "rpm"}
